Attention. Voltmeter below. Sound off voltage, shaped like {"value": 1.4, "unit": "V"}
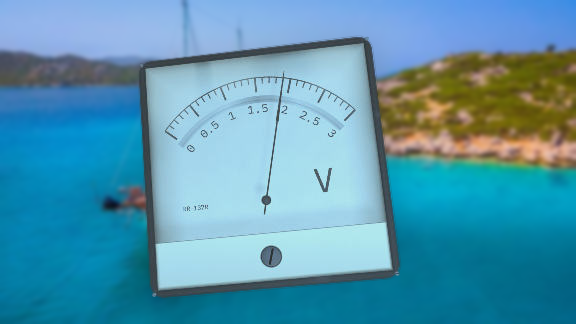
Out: {"value": 1.9, "unit": "V"}
